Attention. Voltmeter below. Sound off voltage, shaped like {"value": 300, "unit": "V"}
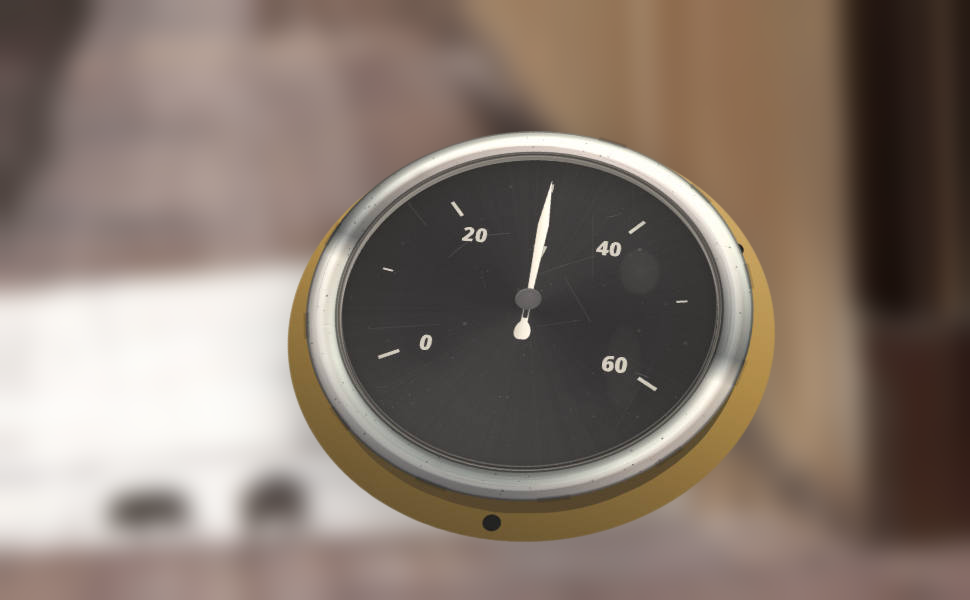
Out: {"value": 30, "unit": "V"}
